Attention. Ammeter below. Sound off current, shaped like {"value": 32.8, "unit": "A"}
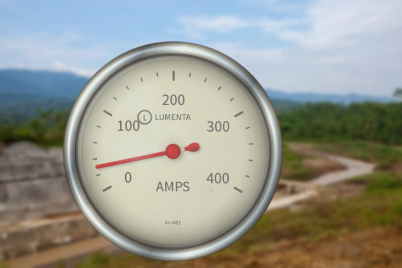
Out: {"value": 30, "unit": "A"}
